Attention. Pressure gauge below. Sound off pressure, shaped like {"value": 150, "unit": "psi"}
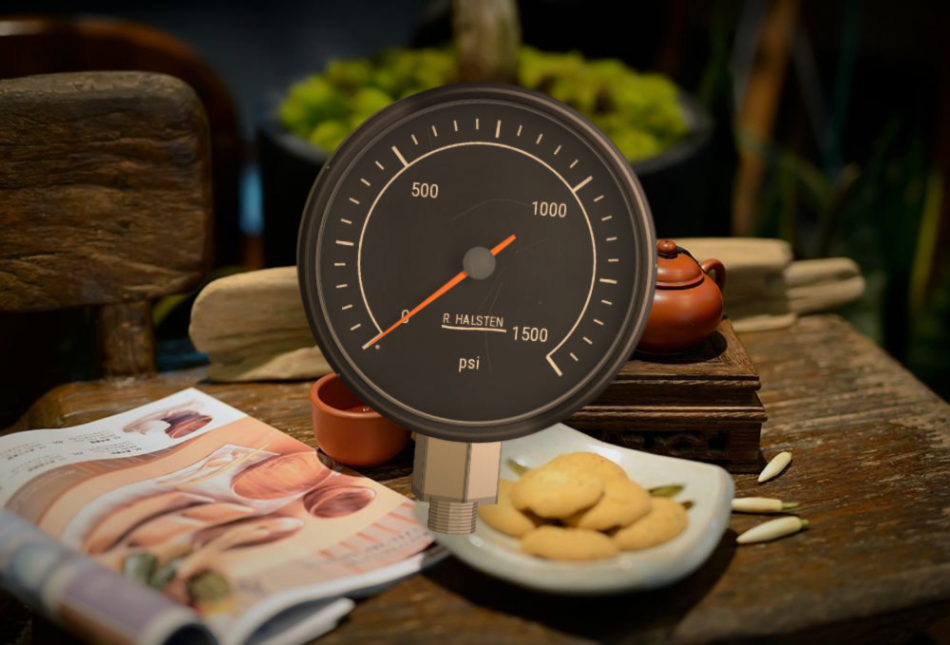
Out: {"value": 0, "unit": "psi"}
